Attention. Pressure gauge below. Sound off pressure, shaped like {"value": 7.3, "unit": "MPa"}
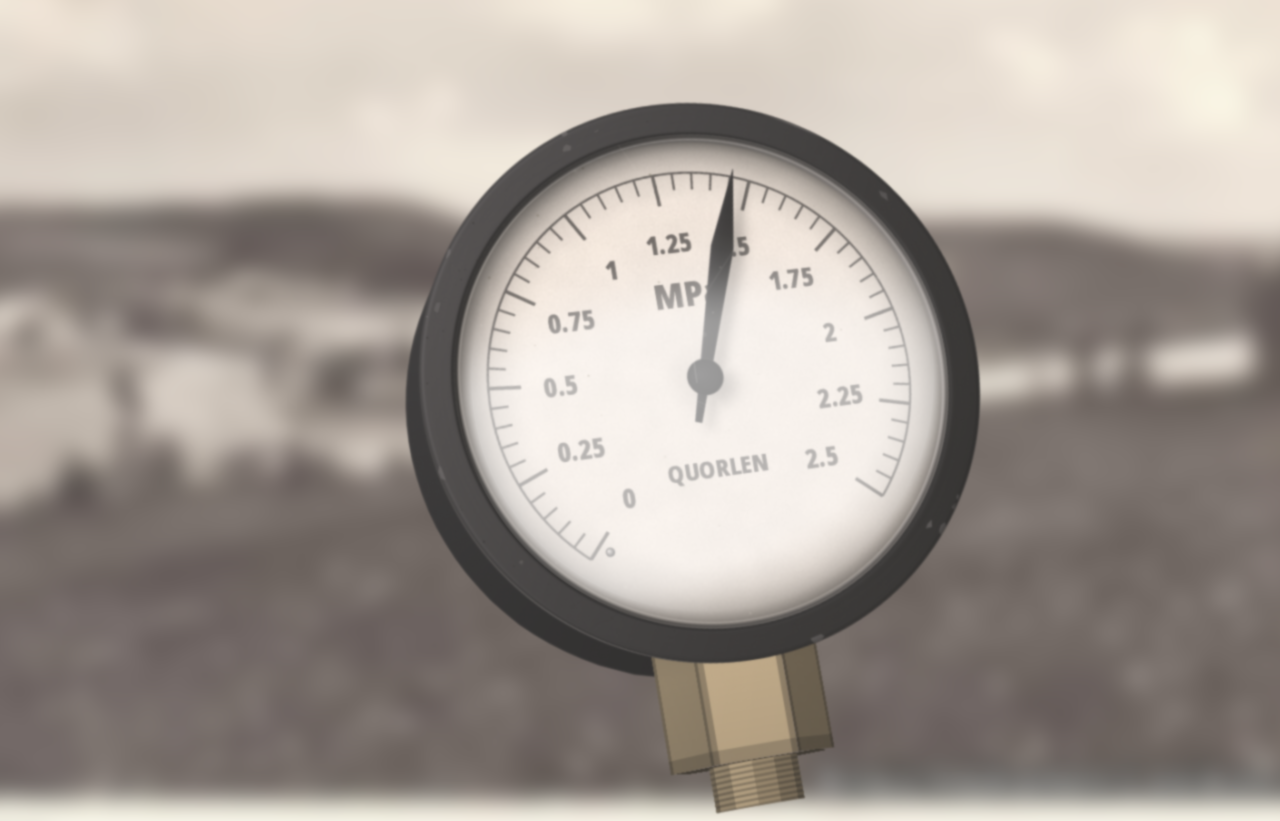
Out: {"value": 1.45, "unit": "MPa"}
